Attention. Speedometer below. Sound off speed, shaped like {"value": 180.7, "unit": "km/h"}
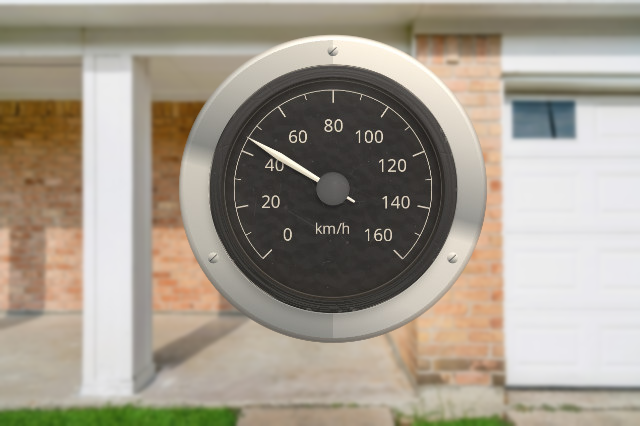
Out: {"value": 45, "unit": "km/h"}
